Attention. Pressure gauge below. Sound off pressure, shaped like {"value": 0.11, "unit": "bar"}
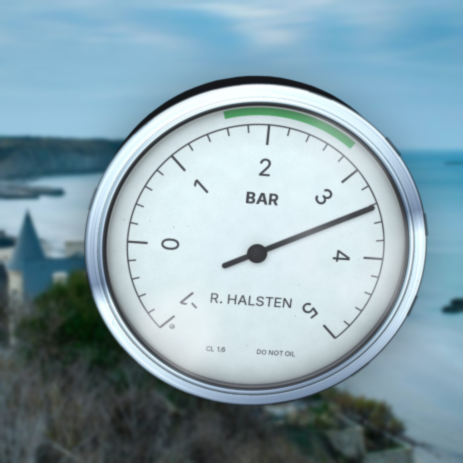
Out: {"value": 3.4, "unit": "bar"}
